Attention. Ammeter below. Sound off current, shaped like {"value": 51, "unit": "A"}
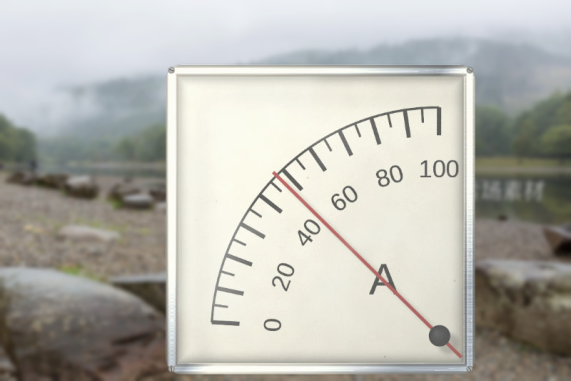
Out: {"value": 47.5, "unit": "A"}
